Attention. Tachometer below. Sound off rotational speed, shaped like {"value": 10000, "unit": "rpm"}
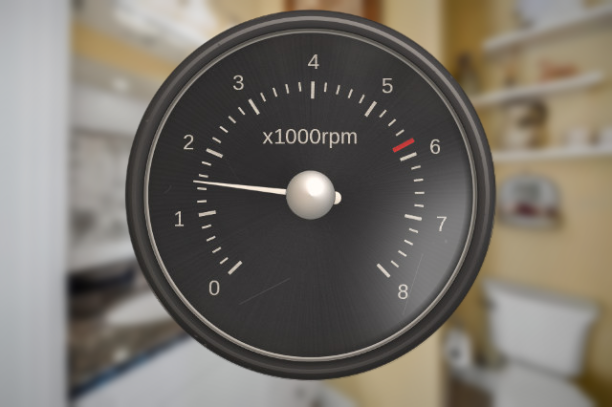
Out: {"value": 1500, "unit": "rpm"}
